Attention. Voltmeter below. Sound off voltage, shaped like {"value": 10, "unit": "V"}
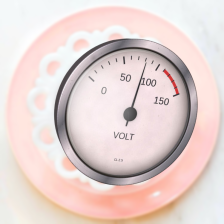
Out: {"value": 80, "unit": "V"}
